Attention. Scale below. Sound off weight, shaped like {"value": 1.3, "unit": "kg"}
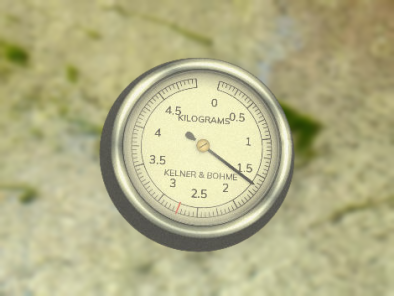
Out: {"value": 1.65, "unit": "kg"}
